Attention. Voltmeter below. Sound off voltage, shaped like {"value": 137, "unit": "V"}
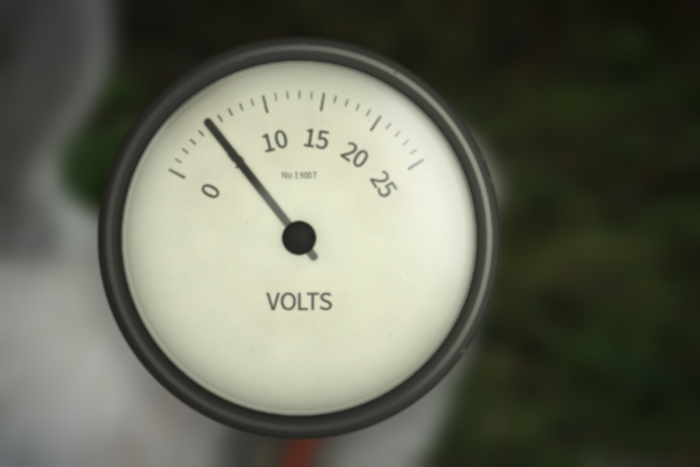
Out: {"value": 5, "unit": "V"}
